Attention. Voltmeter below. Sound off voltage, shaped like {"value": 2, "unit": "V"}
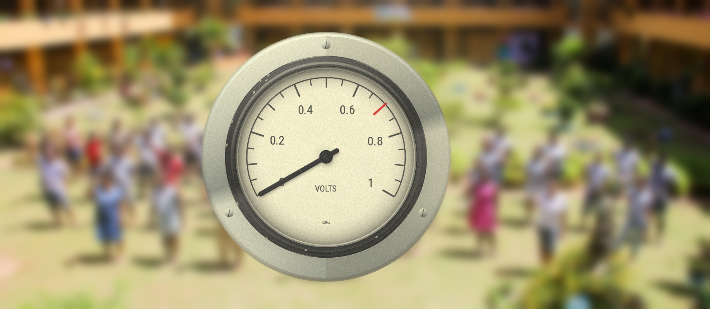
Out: {"value": 0, "unit": "V"}
